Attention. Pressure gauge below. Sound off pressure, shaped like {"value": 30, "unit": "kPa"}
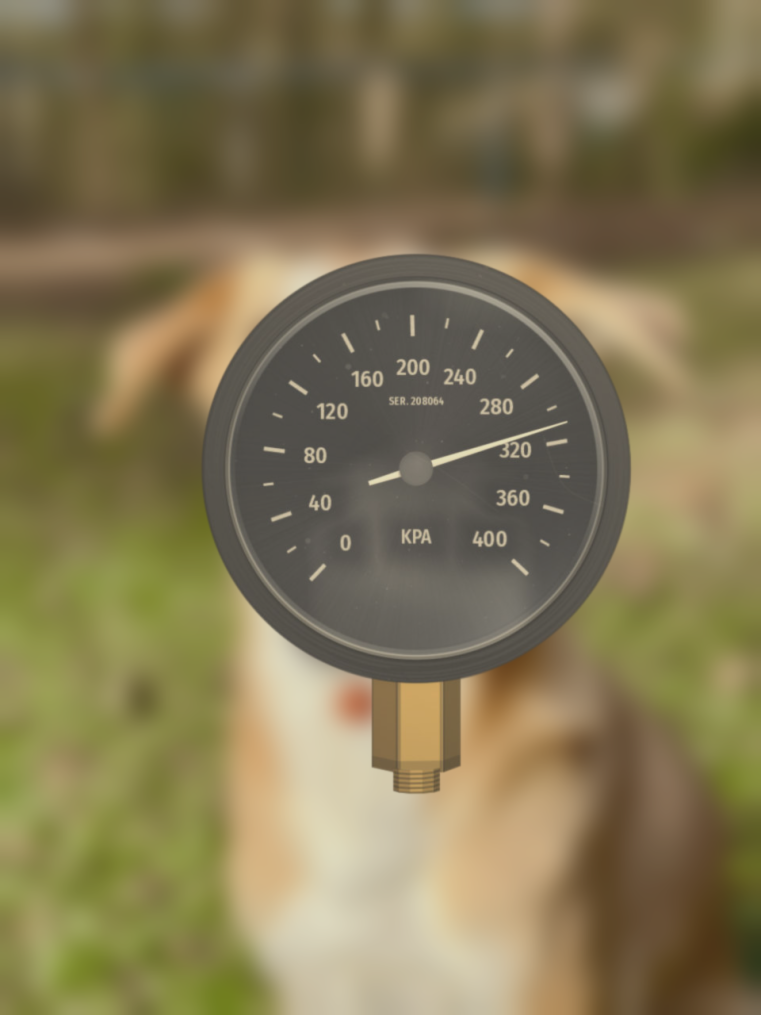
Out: {"value": 310, "unit": "kPa"}
